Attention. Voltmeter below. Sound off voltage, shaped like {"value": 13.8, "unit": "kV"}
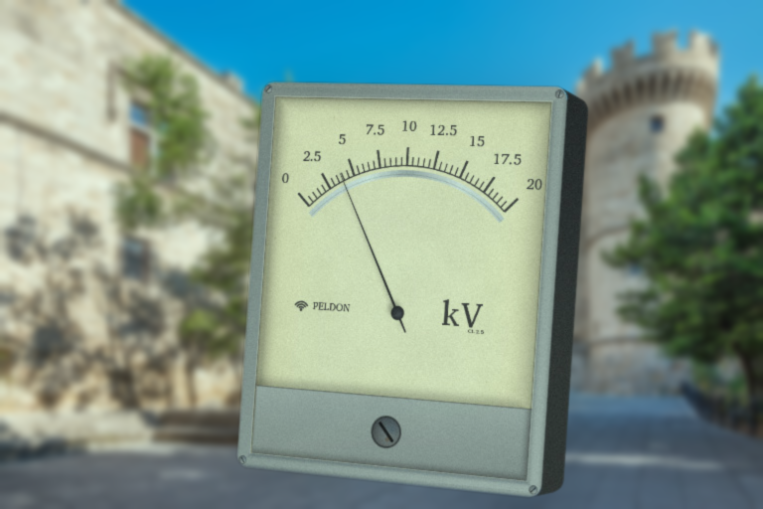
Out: {"value": 4, "unit": "kV"}
